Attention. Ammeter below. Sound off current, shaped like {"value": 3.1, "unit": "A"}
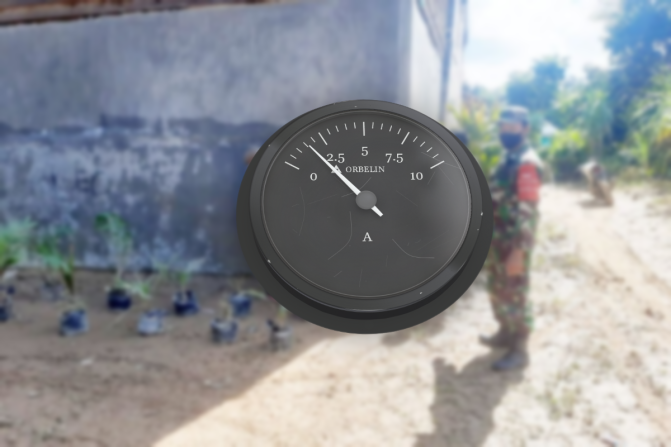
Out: {"value": 1.5, "unit": "A"}
